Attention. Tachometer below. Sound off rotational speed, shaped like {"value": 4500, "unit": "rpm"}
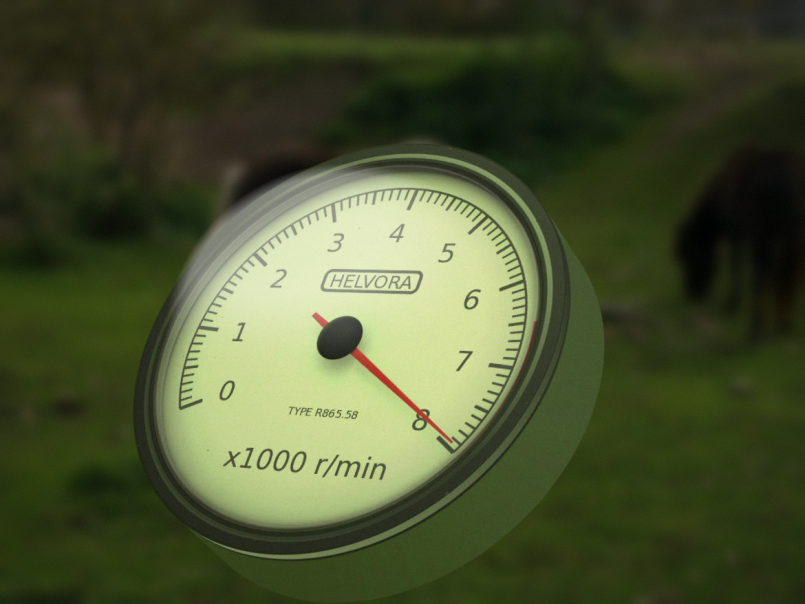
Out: {"value": 7950, "unit": "rpm"}
